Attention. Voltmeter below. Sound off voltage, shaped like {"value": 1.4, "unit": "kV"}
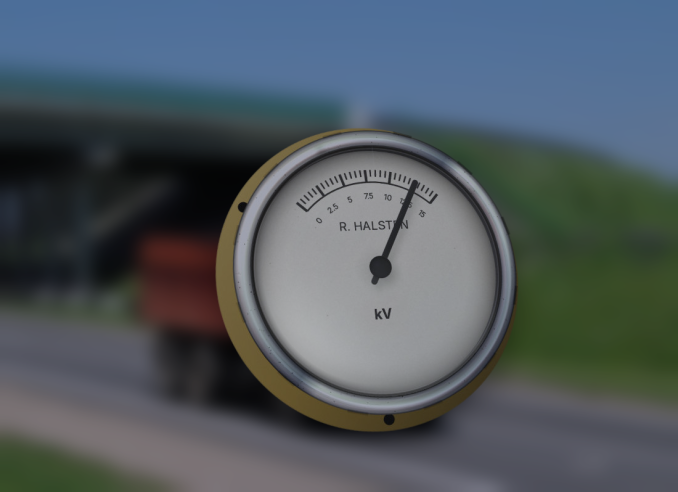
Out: {"value": 12.5, "unit": "kV"}
